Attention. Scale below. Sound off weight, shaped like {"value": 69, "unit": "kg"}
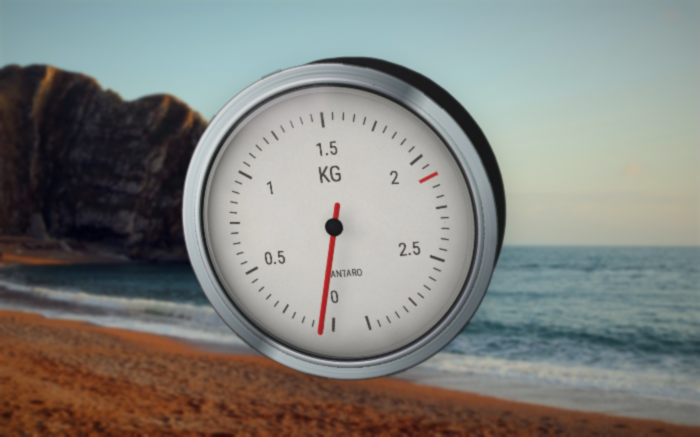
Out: {"value": 0.05, "unit": "kg"}
